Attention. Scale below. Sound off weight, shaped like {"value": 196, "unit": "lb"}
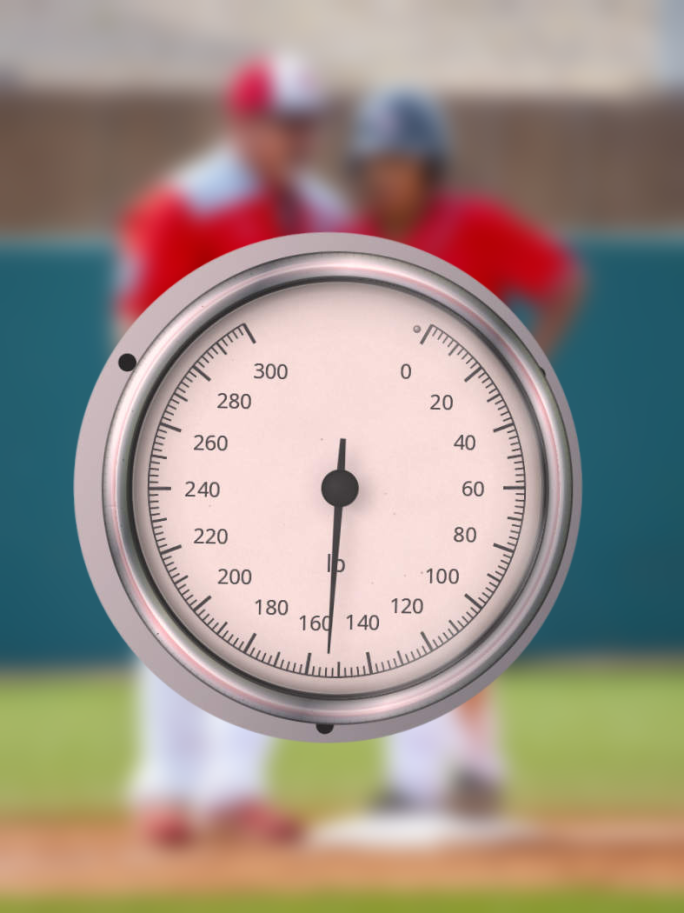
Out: {"value": 154, "unit": "lb"}
